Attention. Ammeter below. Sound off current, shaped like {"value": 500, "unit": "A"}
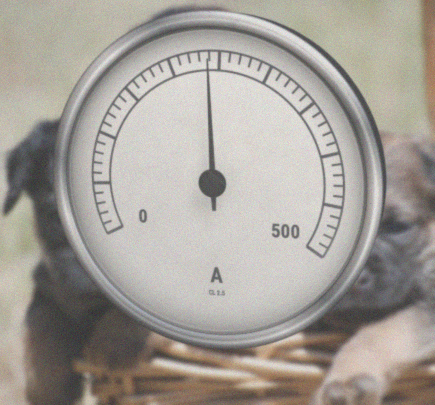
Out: {"value": 240, "unit": "A"}
